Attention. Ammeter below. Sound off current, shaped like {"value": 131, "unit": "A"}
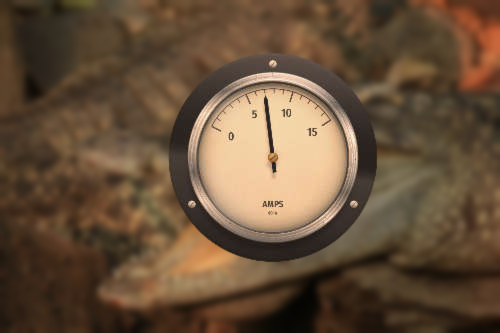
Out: {"value": 7, "unit": "A"}
